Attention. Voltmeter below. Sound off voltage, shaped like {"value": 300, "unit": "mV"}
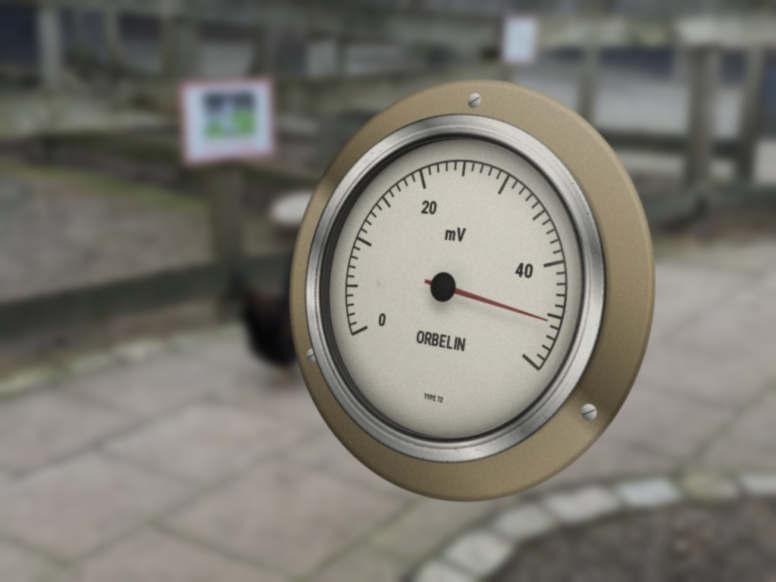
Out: {"value": 45.5, "unit": "mV"}
